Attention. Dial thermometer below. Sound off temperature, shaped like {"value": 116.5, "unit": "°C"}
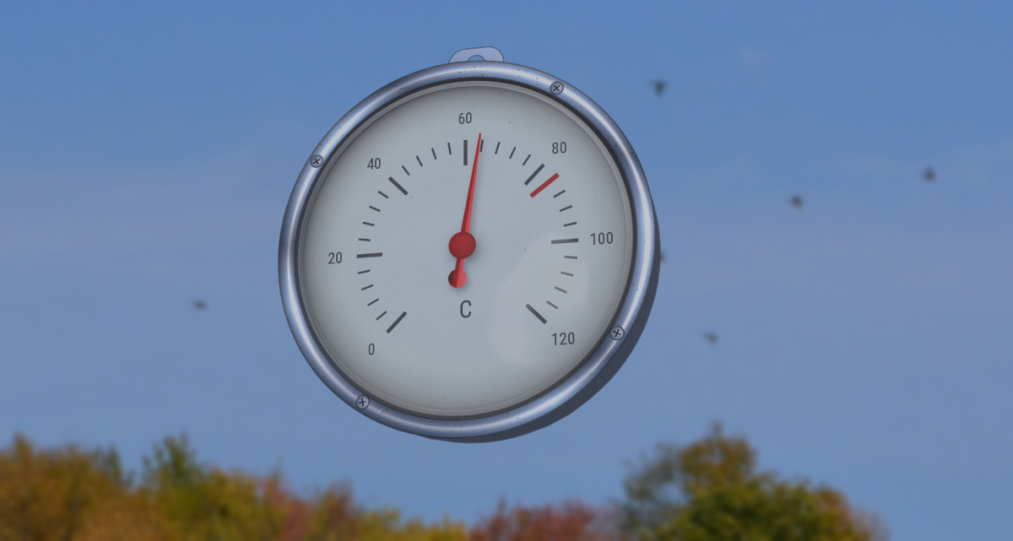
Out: {"value": 64, "unit": "°C"}
